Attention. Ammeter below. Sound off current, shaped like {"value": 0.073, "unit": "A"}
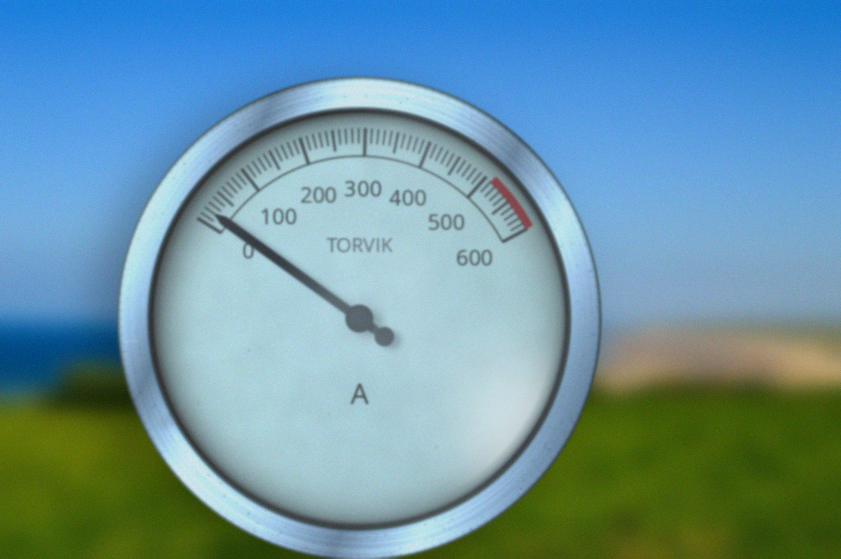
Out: {"value": 20, "unit": "A"}
